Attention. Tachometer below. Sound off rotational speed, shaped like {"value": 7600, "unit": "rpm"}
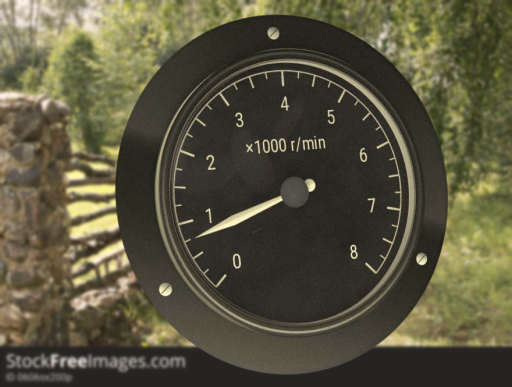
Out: {"value": 750, "unit": "rpm"}
